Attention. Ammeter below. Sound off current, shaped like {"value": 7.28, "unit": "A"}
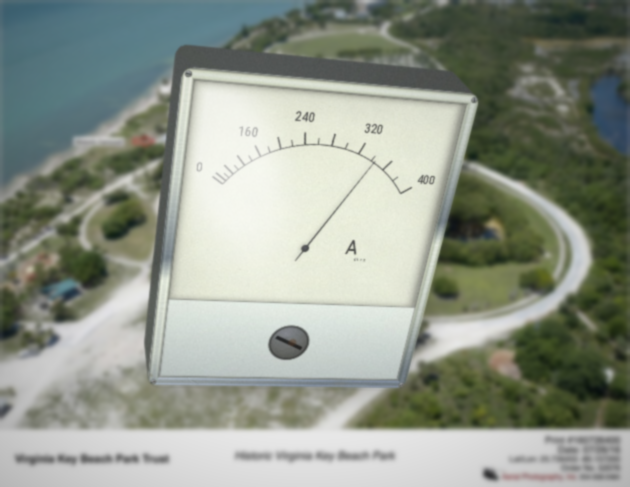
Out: {"value": 340, "unit": "A"}
